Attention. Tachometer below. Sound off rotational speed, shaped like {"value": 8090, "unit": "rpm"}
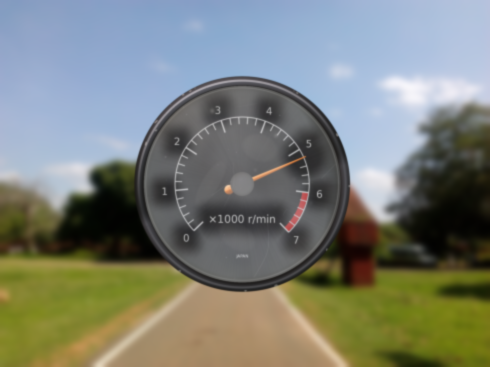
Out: {"value": 5200, "unit": "rpm"}
